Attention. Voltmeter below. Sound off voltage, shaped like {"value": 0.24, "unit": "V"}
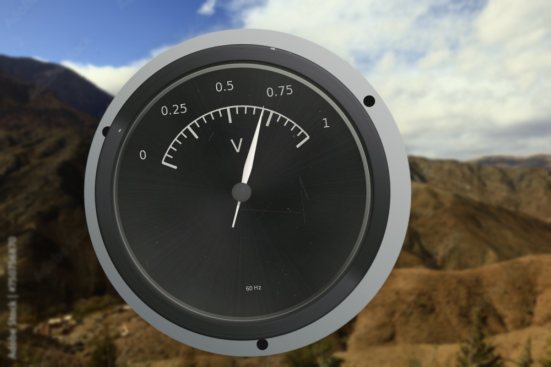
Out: {"value": 0.7, "unit": "V"}
